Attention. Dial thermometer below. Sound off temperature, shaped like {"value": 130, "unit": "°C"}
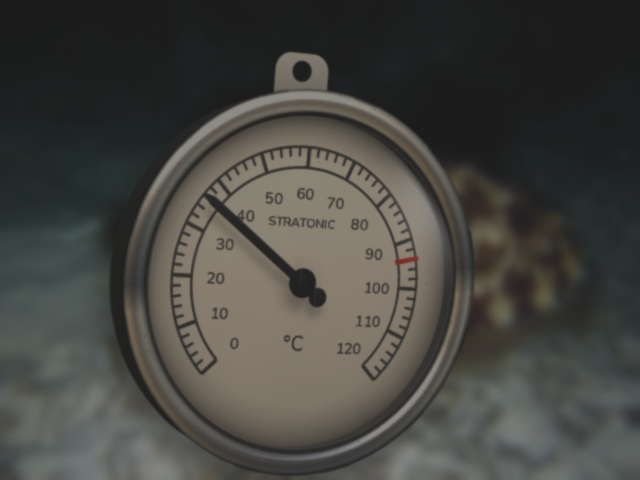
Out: {"value": 36, "unit": "°C"}
